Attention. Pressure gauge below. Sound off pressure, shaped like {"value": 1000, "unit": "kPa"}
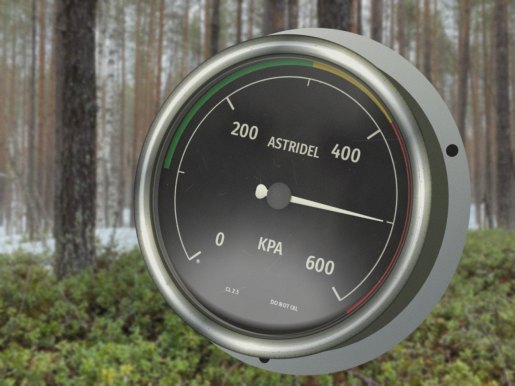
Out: {"value": 500, "unit": "kPa"}
